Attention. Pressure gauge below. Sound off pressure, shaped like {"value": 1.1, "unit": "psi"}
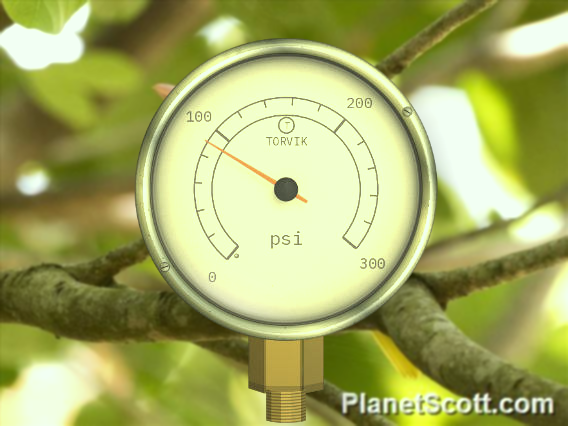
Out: {"value": 90, "unit": "psi"}
